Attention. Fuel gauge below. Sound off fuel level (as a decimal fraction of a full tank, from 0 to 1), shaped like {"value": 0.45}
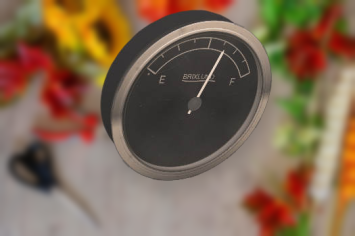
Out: {"value": 0.625}
